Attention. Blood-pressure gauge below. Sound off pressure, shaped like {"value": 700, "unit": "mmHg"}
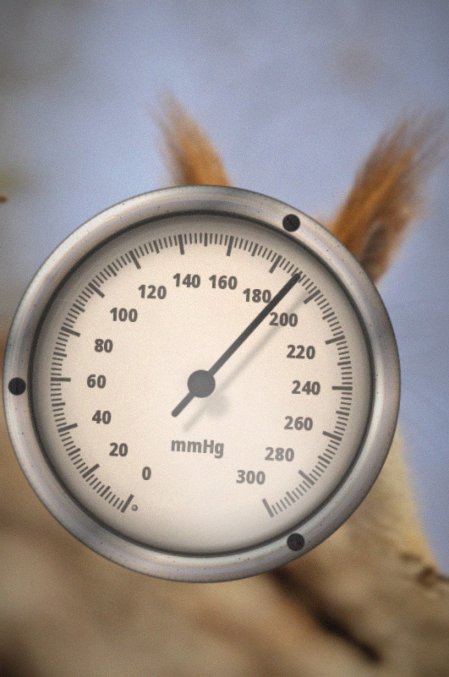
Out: {"value": 190, "unit": "mmHg"}
